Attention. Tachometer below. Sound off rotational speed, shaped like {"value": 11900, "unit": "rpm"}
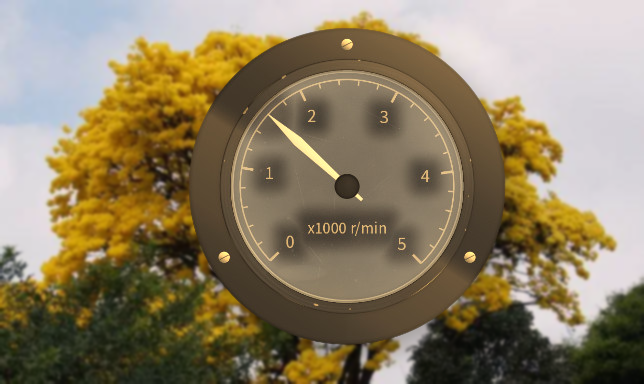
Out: {"value": 1600, "unit": "rpm"}
